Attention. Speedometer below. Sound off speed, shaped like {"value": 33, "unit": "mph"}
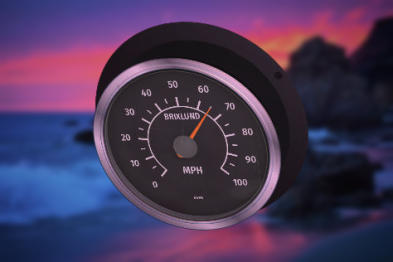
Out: {"value": 65, "unit": "mph"}
